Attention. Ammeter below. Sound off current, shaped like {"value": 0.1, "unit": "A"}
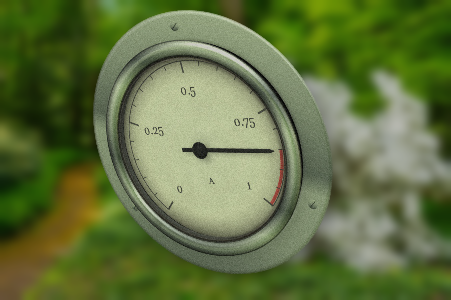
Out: {"value": 0.85, "unit": "A"}
